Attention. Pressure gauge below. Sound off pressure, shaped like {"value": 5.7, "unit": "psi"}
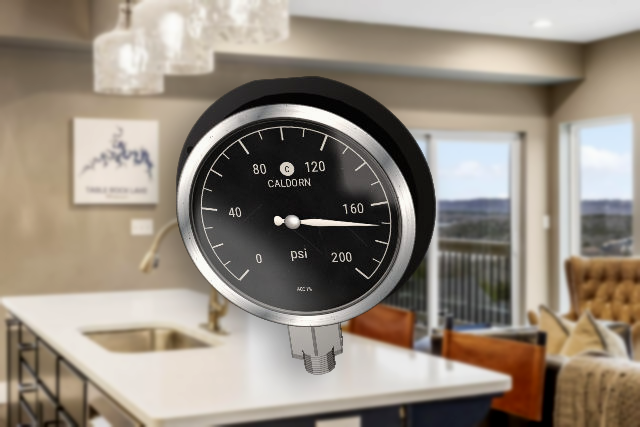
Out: {"value": 170, "unit": "psi"}
